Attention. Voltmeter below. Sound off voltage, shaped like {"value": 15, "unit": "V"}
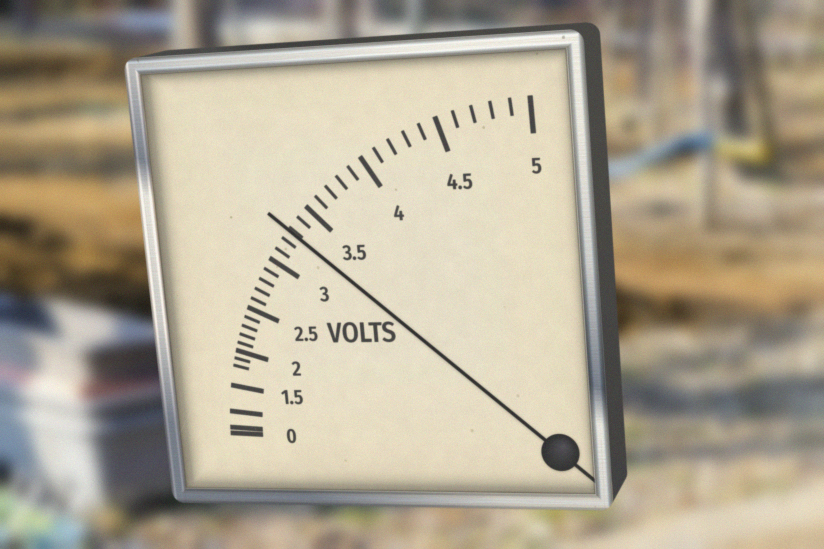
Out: {"value": 3.3, "unit": "V"}
